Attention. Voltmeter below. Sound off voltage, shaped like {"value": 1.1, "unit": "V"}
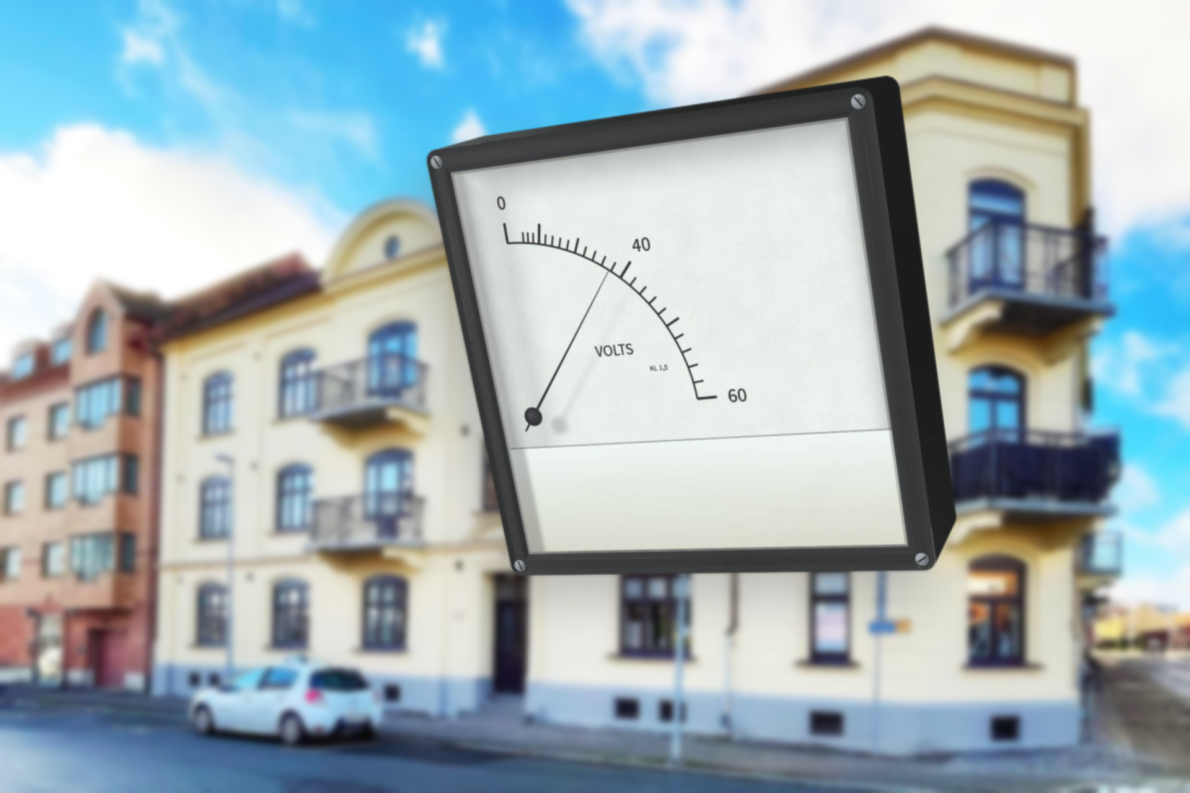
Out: {"value": 38, "unit": "V"}
